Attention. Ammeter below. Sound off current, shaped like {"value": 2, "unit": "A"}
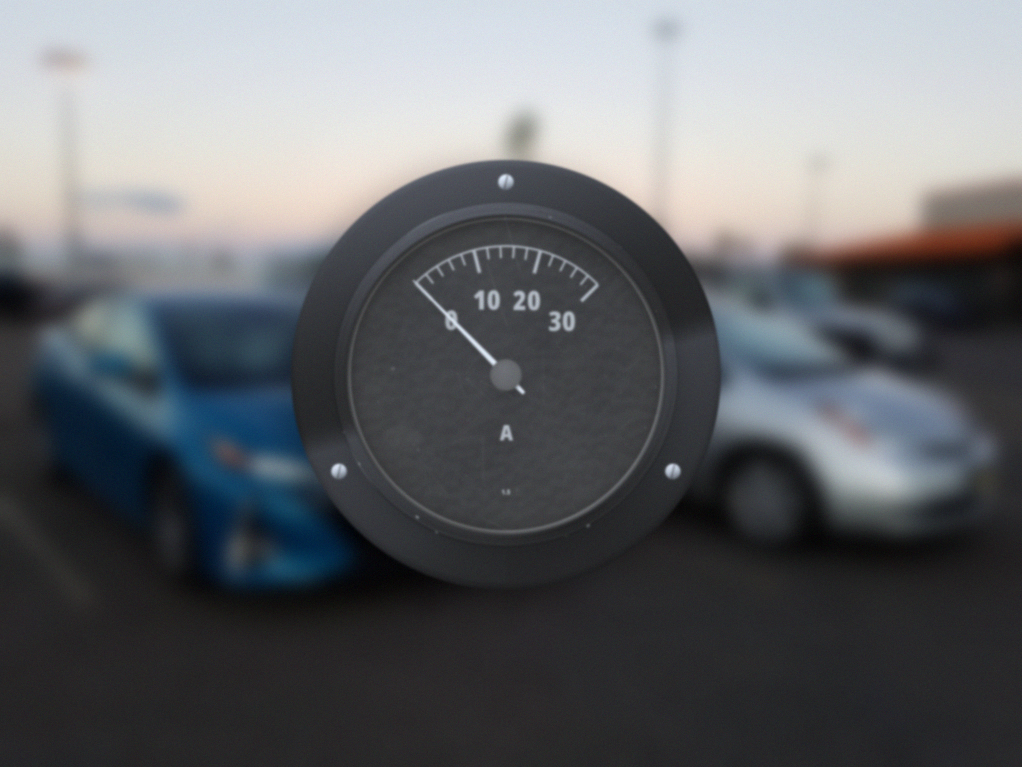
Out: {"value": 0, "unit": "A"}
